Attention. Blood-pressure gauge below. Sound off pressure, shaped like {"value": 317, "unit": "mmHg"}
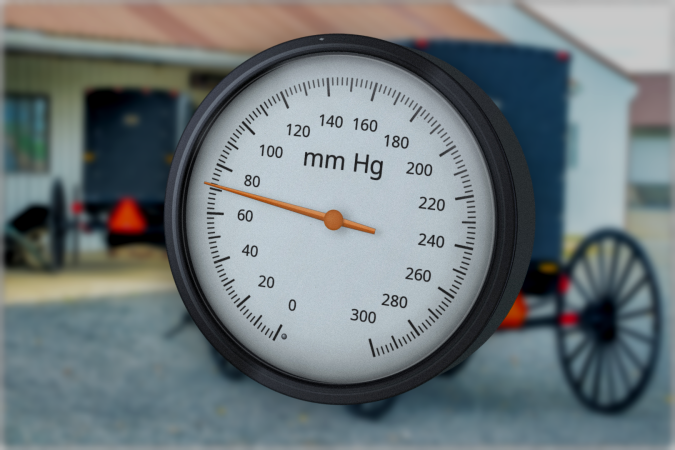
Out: {"value": 72, "unit": "mmHg"}
